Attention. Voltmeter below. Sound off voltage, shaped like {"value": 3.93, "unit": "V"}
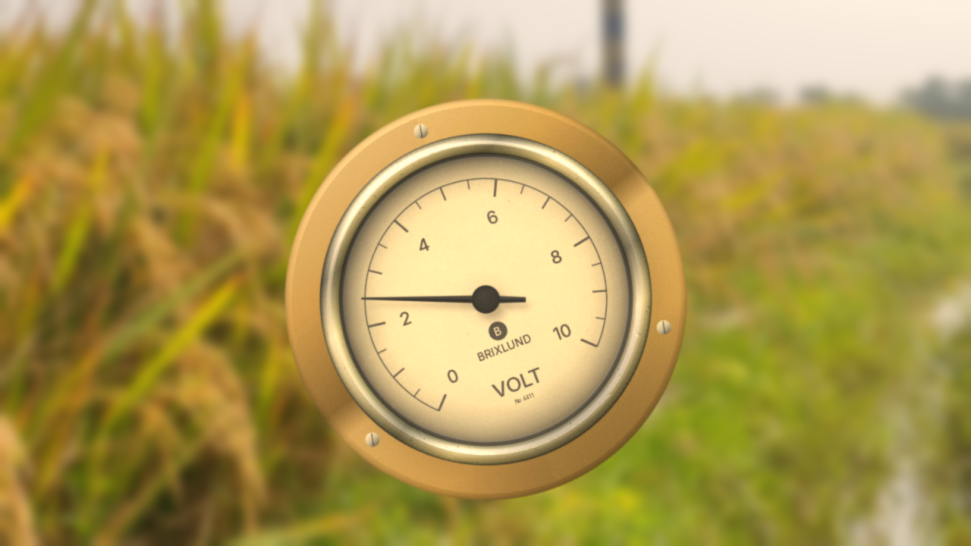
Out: {"value": 2.5, "unit": "V"}
